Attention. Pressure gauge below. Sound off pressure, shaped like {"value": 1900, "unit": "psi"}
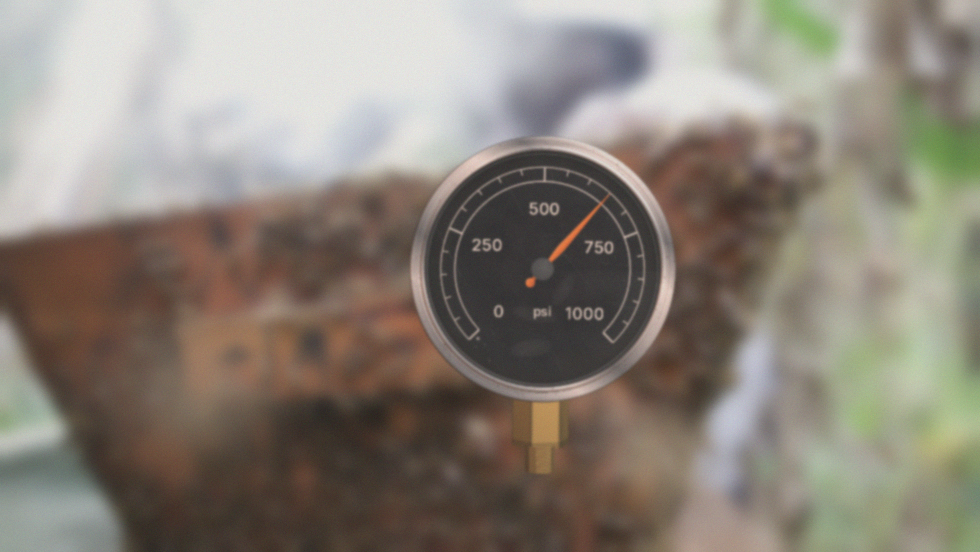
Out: {"value": 650, "unit": "psi"}
